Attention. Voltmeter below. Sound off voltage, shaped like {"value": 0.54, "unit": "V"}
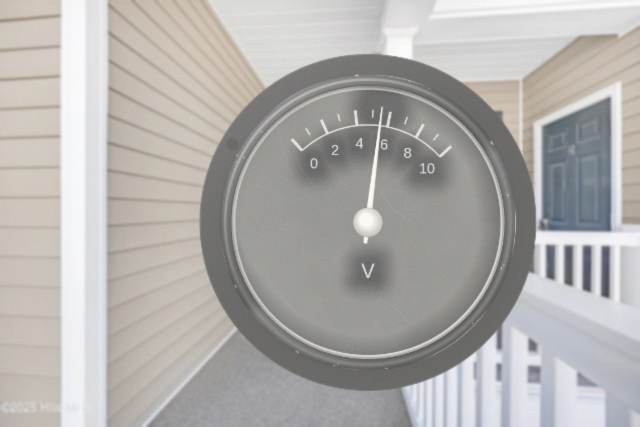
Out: {"value": 5.5, "unit": "V"}
